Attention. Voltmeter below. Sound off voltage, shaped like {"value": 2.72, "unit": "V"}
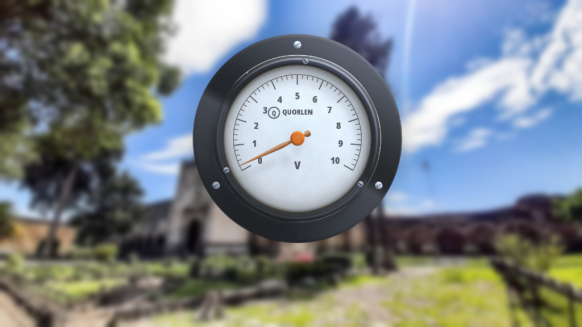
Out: {"value": 0.2, "unit": "V"}
